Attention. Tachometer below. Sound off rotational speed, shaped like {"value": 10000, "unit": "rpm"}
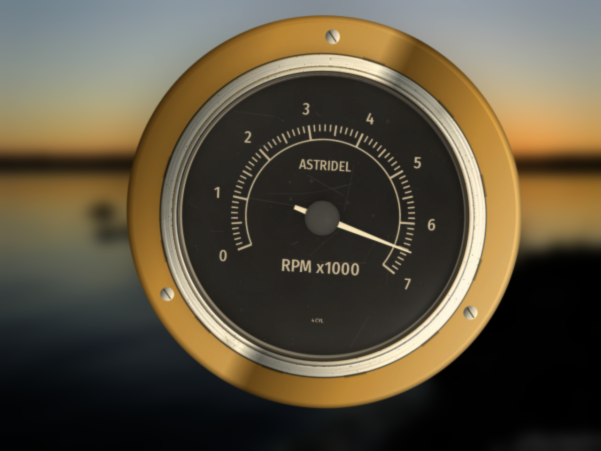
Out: {"value": 6500, "unit": "rpm"}
